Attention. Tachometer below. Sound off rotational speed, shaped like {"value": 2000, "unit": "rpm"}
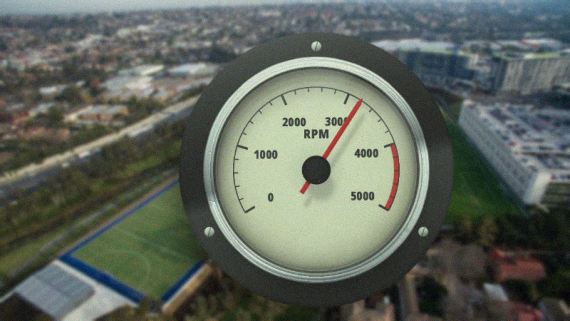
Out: {"value": 3200, "unit": "rpm"}
